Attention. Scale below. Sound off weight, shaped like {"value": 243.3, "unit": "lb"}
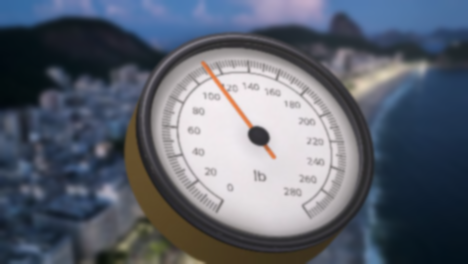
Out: {"value": 110, "unit": "lb"}
